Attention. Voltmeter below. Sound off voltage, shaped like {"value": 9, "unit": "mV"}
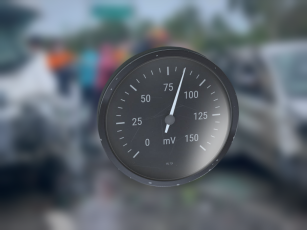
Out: {"value": 85, "unit": "mV"}
